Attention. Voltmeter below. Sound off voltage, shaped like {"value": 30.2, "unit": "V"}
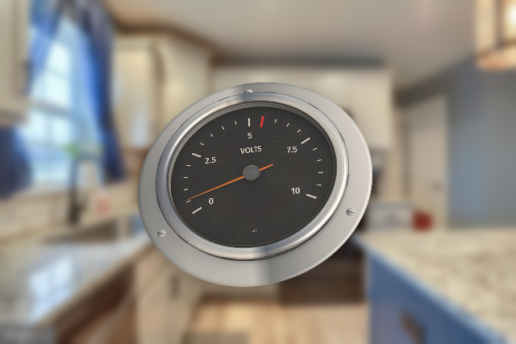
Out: {"value": 0.5, "unit": "V"}
